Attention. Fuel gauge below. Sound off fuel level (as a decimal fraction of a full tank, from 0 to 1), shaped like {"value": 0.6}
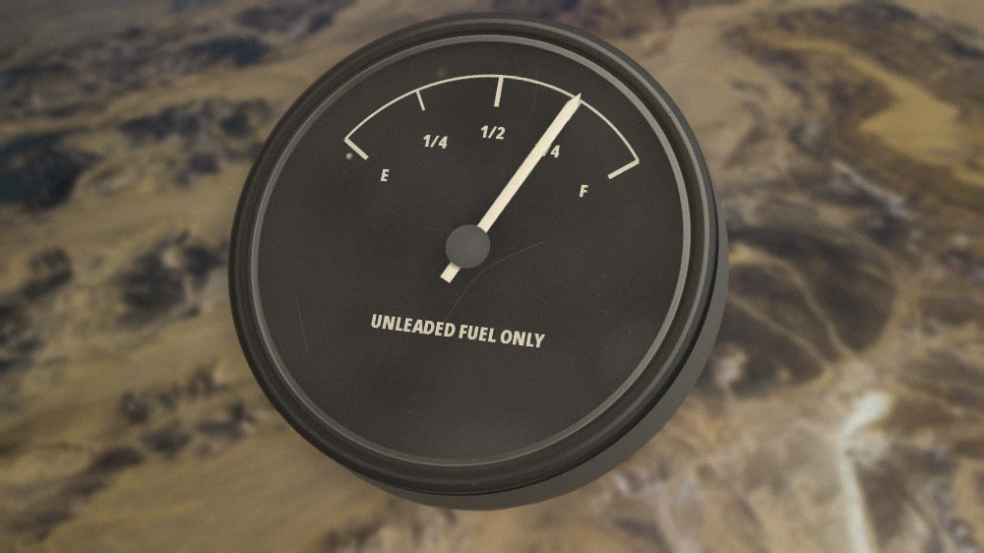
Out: {"value": 0.75}
